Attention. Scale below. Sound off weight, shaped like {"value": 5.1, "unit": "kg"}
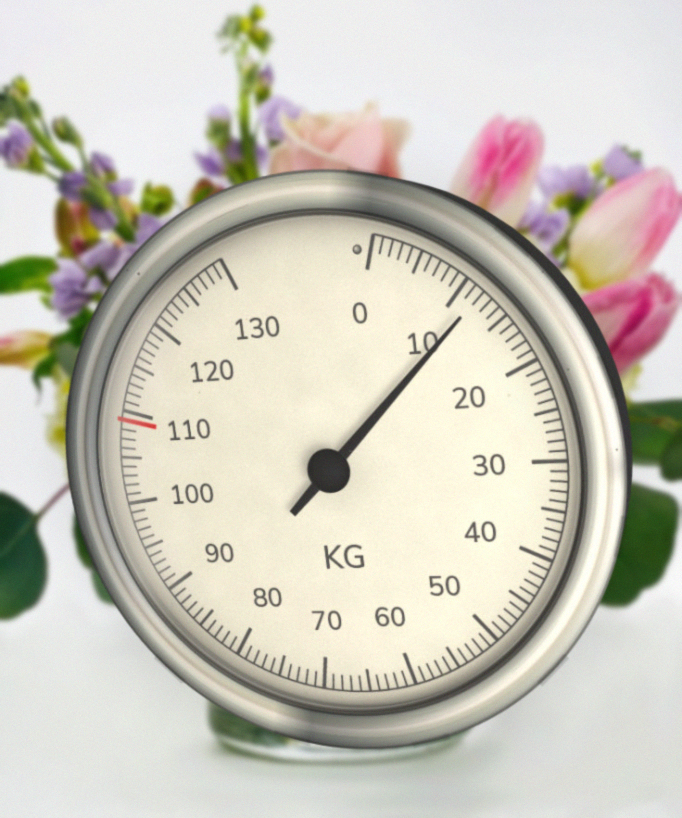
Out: {"value": 12, "unit": "kg"}
